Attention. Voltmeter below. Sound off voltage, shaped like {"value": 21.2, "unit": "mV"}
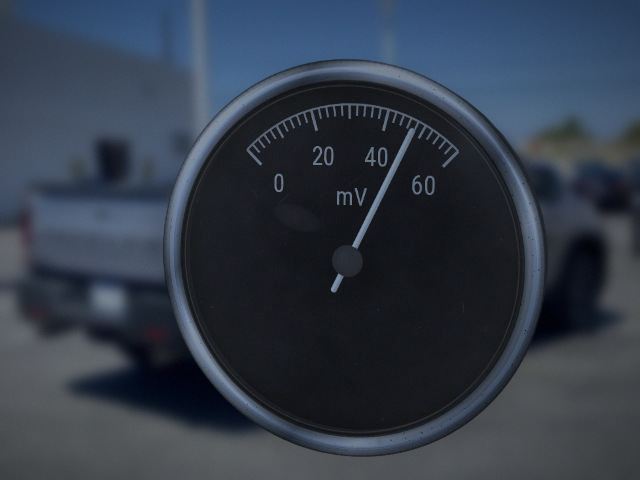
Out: {"value": 48, "unit": "mV"}
